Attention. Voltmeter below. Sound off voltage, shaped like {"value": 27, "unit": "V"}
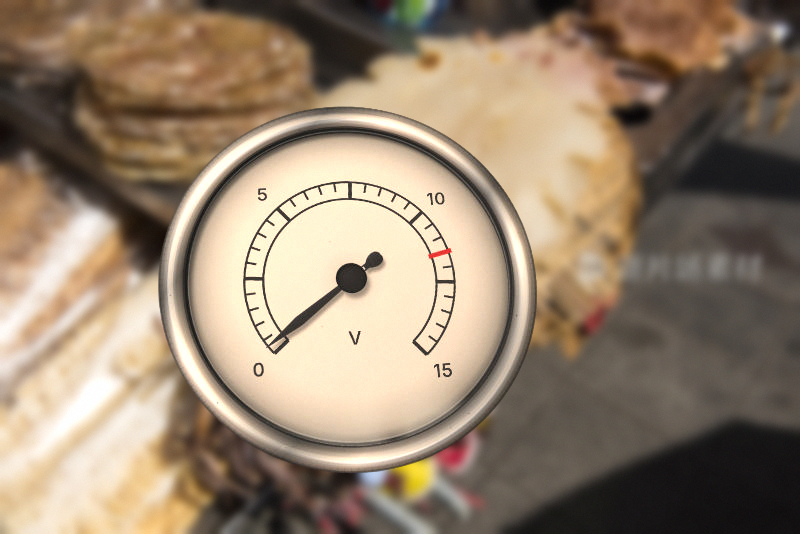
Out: {"value": 0.25, "unit": "V"}
